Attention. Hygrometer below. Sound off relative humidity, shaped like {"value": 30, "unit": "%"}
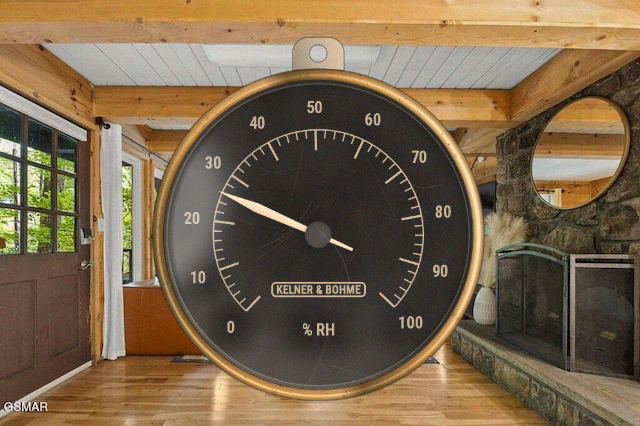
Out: {"value": 26, "unit": "%"}
